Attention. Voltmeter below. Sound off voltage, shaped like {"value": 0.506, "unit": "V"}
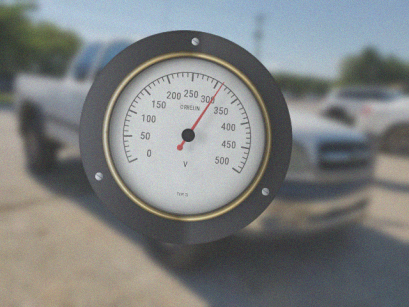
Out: {"value": 310, "unit": "V"}
